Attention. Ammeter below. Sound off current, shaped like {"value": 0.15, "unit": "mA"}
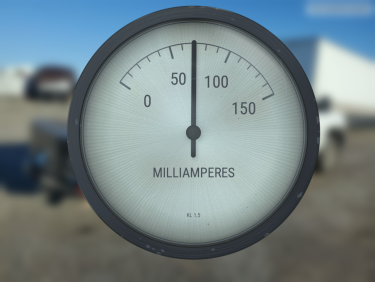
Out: {"value": 70, "unit": "mA"}
